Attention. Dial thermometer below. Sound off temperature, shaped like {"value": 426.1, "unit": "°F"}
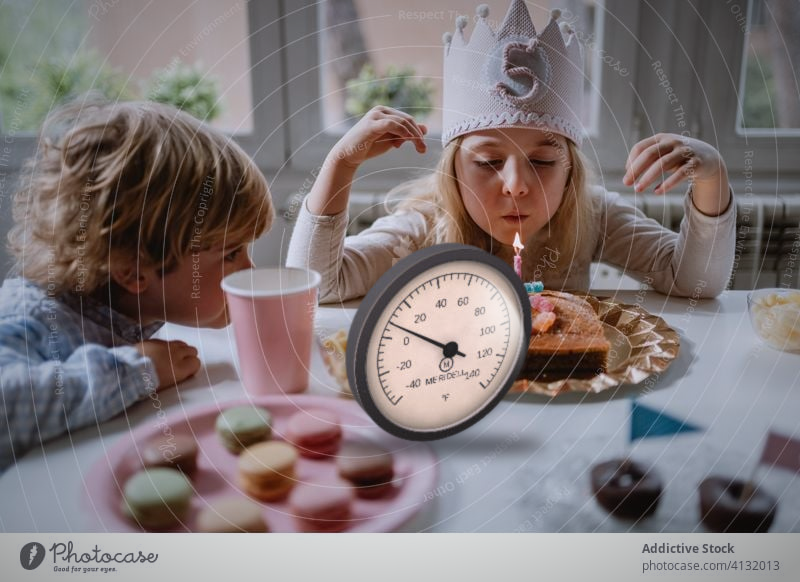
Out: {"value": 8, "unit": "°F"}
